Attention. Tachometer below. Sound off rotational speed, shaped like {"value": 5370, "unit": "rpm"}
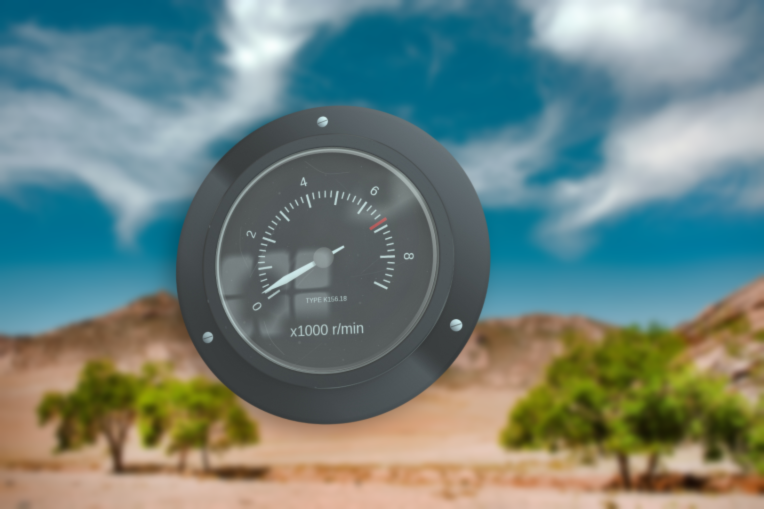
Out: {"value": 200, "unit": "rpm"}
